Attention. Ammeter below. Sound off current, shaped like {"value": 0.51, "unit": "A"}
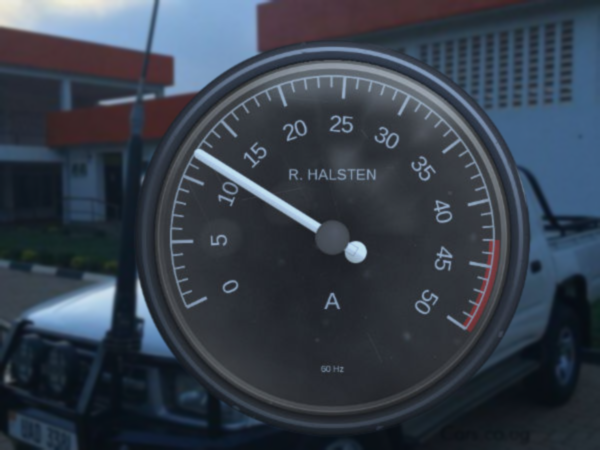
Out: {"value": 12, "unit": "A"}
